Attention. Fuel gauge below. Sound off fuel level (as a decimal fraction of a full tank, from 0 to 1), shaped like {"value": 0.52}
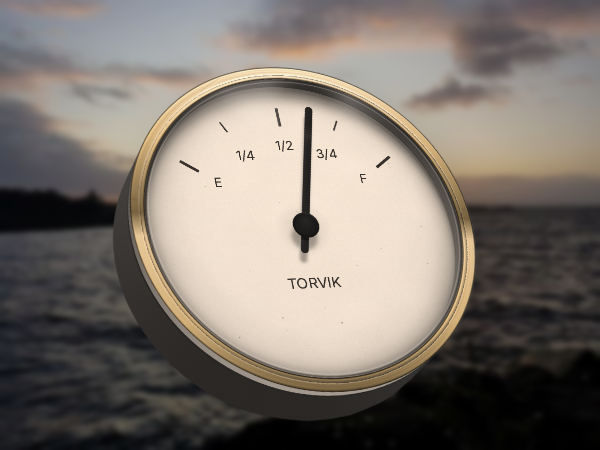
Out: {"value": 0.625}
